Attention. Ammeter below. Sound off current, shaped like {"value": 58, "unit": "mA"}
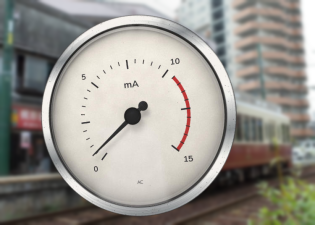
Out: {"value": 0.5, "unit": "mA"}
